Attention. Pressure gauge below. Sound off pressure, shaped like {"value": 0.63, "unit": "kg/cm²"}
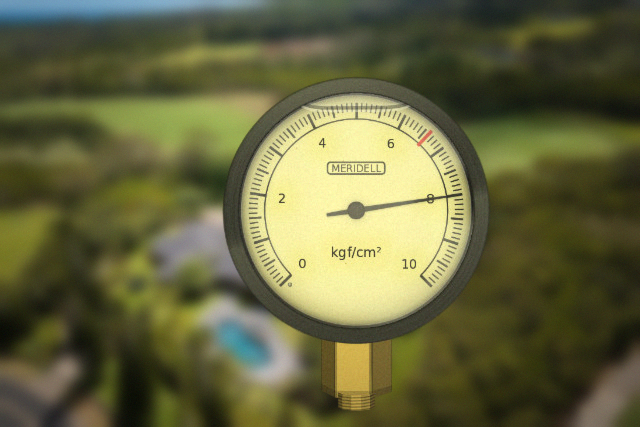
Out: {"value": 8, "unit": "kg/cm²"}
